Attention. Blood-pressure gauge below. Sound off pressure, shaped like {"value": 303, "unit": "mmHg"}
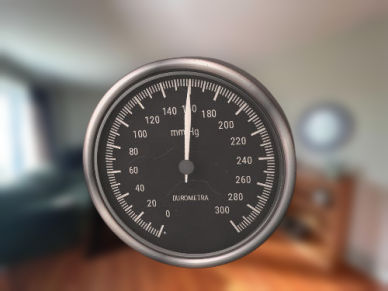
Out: {"value": 160, "unit": "mmHg"}
